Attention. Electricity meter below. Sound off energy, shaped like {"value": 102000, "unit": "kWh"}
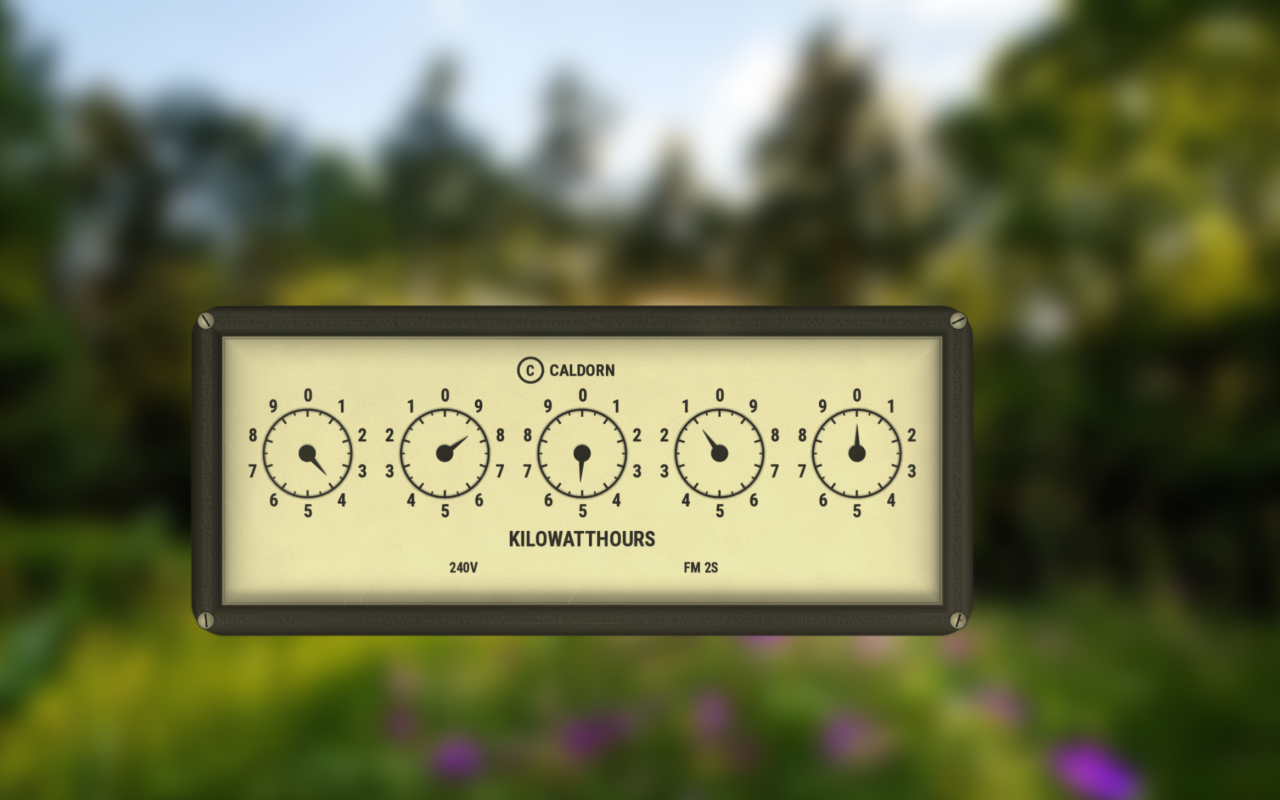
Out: {"value": 38510, "unit": "kWh"}
